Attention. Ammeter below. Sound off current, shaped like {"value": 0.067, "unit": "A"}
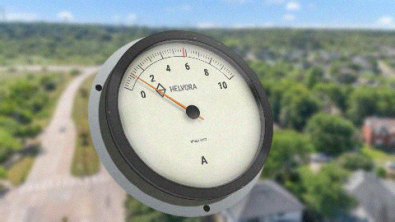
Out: {"value": 1, "unit": "A"}
